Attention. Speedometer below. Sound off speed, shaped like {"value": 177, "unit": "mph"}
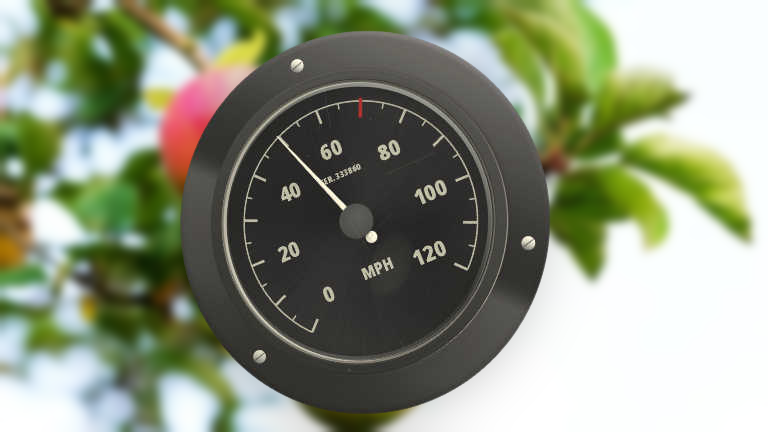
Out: {"value": 50, "unit": "mph"}
